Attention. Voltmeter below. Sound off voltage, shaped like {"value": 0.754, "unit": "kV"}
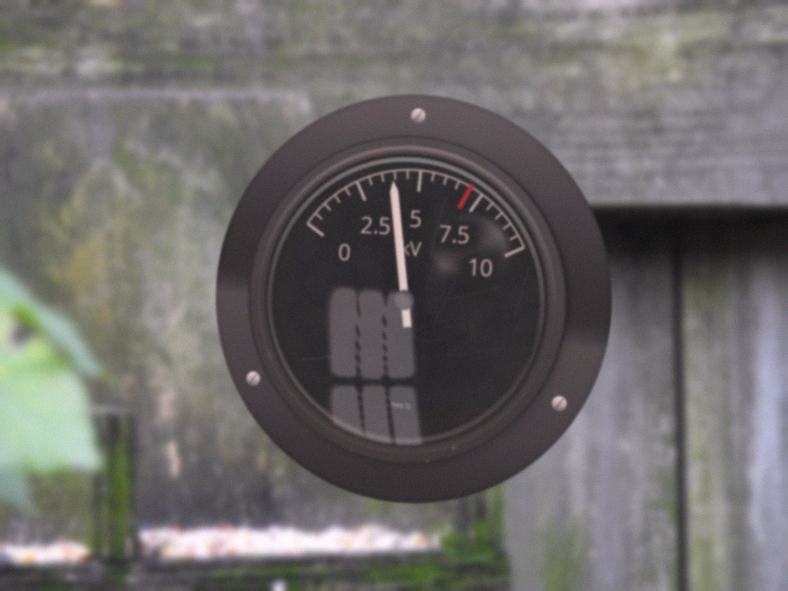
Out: {"value": 4, "unit": "kV"}
